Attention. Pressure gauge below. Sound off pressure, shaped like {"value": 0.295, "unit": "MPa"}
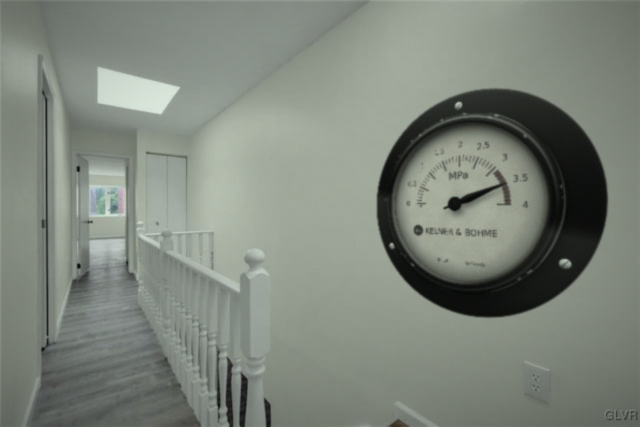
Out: {"value": 3.5, "unit": "MPa"}
